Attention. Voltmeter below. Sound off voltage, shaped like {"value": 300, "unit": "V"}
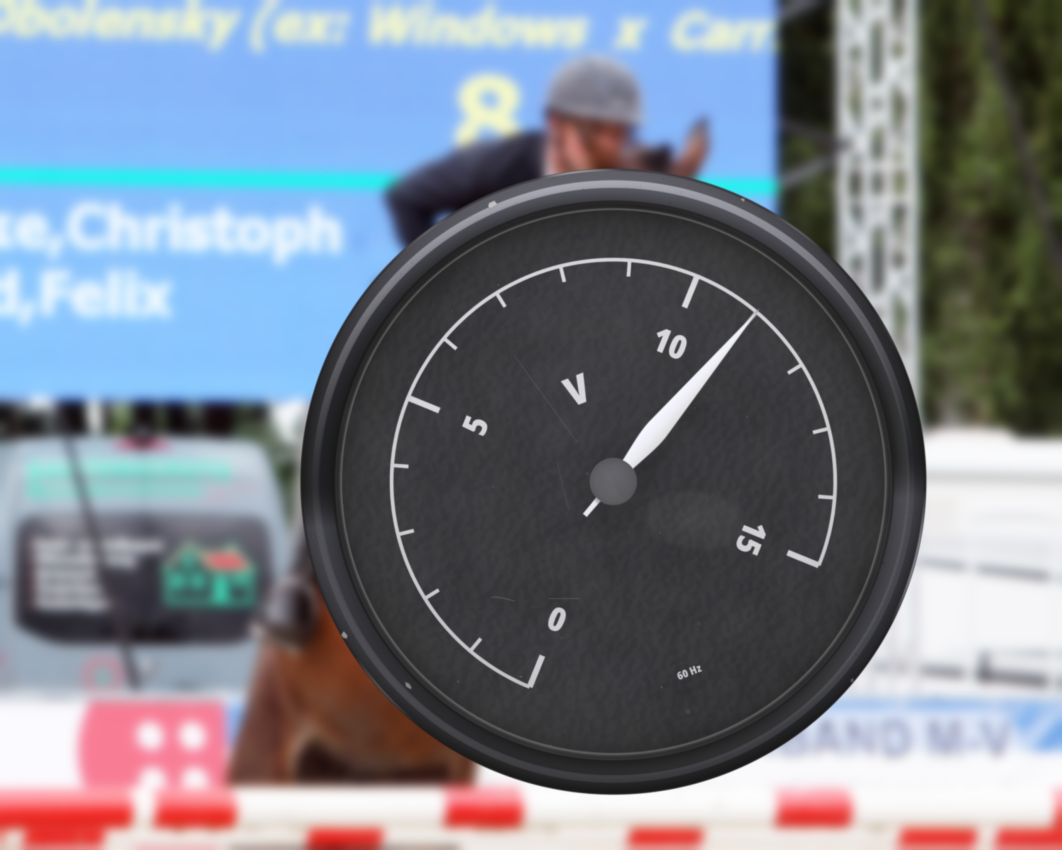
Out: {"value": 11, "unit": "V"}
